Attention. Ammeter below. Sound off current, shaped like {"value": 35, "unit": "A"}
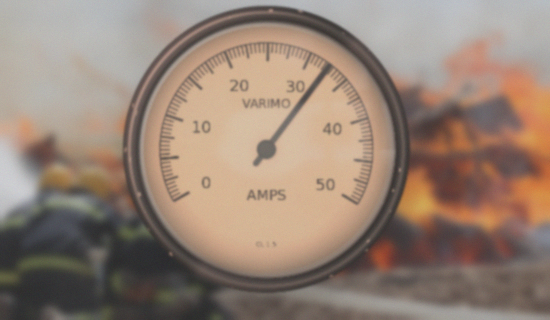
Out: {"value": 32.5, "unit": "A"}
